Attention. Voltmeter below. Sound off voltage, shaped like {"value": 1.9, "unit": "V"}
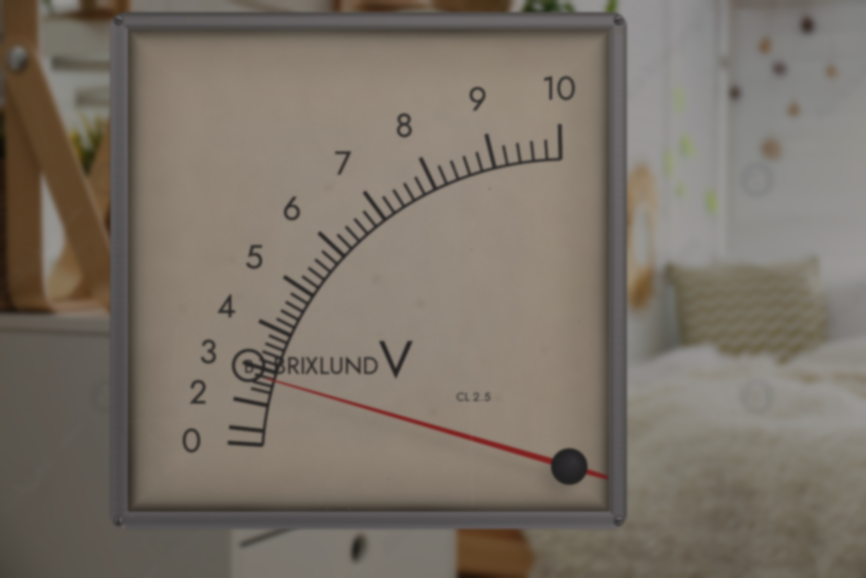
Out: {"value": 2.8, "unit": "V"}
